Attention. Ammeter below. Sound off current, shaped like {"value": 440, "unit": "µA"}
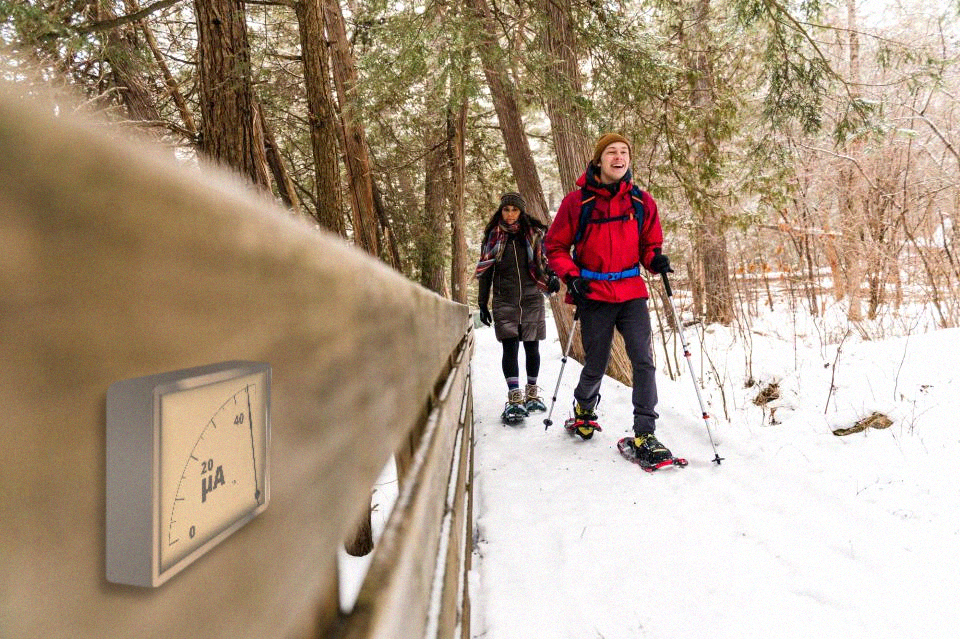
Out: {"value": 45, "unit": "µA"}
